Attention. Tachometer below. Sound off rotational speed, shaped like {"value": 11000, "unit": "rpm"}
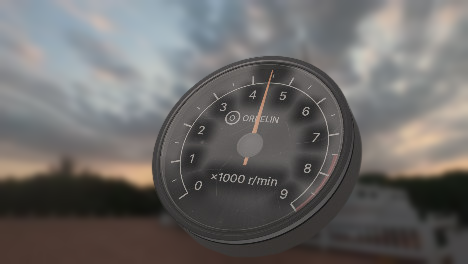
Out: {"value": 4500, "unit": "rpm"}
